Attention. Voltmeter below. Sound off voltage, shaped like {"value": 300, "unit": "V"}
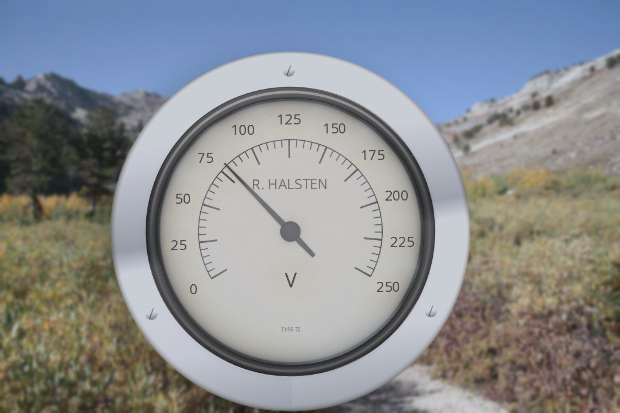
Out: {"value": 80, "unit": "V"}
